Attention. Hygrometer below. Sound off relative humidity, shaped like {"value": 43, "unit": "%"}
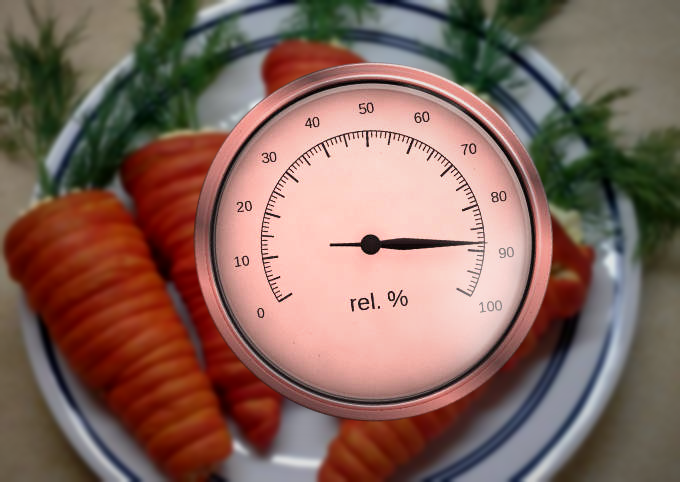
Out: {"value": 88, "unit": "%"}
